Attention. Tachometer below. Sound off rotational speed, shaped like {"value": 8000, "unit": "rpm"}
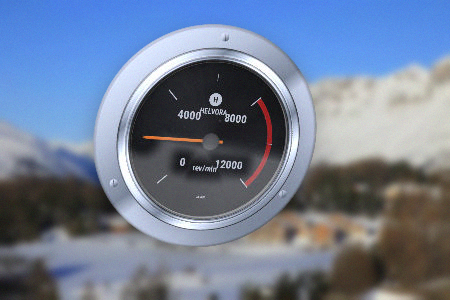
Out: {"value": 2000, "unit": "rpm"}
